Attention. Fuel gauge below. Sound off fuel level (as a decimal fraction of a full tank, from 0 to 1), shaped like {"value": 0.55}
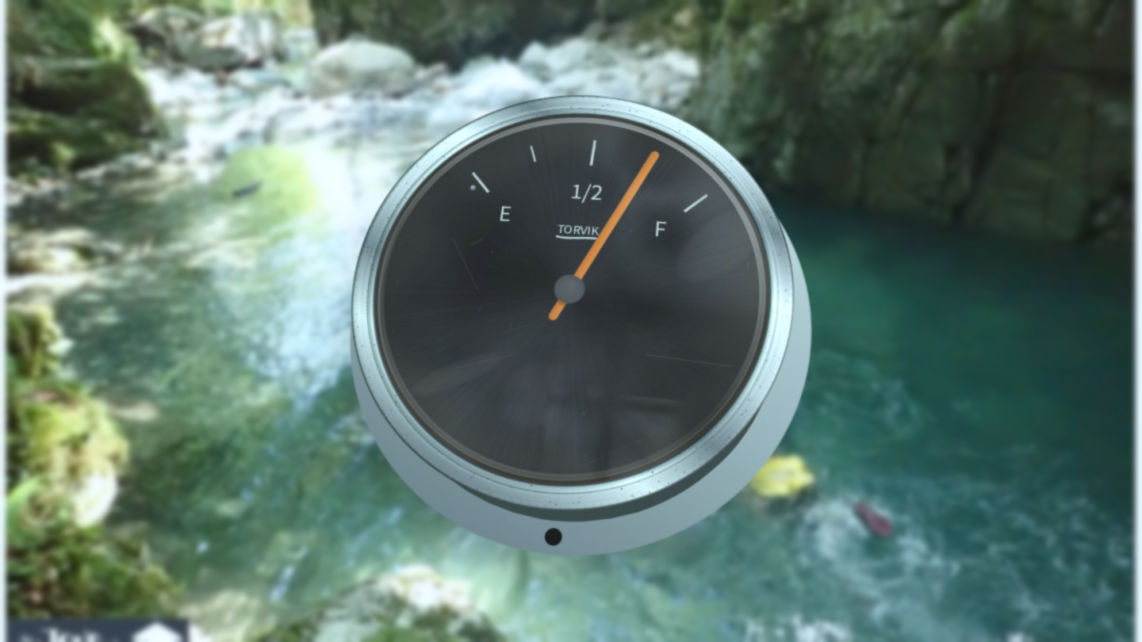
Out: {"value": 0.75}
